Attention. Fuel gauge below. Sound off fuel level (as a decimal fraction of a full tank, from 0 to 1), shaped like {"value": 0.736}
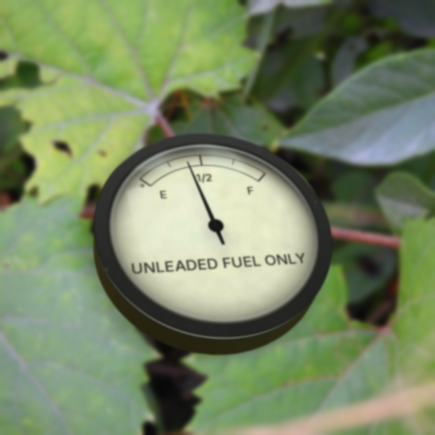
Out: {"value": 0.375}
